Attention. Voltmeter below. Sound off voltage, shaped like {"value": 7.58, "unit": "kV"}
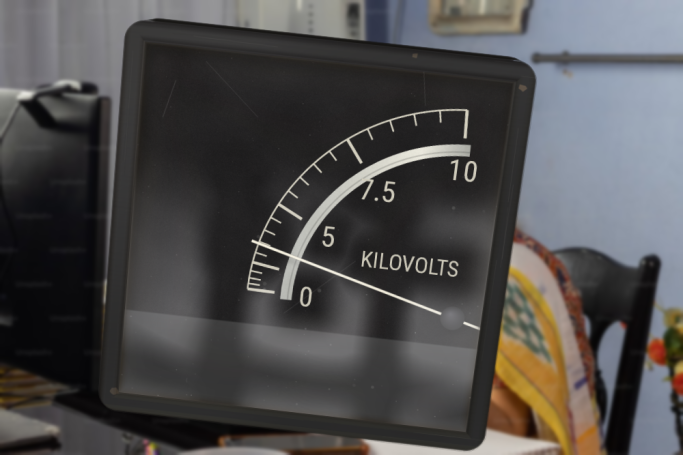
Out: {"value": 3.5, "unit": "kV"}
